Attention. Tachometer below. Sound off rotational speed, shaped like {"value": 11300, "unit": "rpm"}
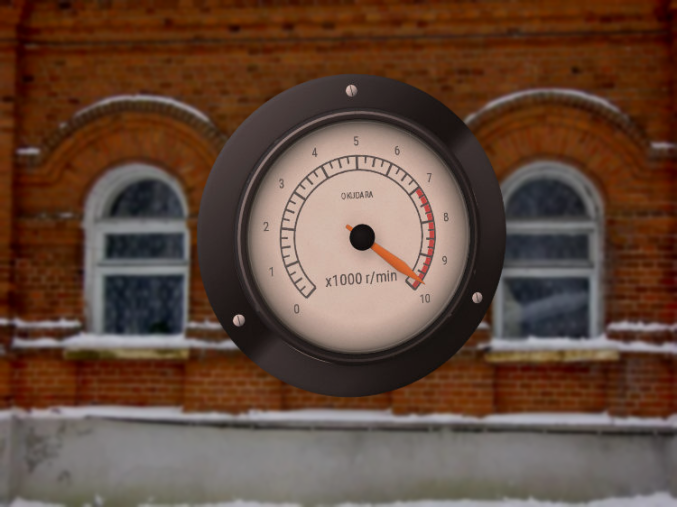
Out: {"value": 9750, "unit": "rpm"}
